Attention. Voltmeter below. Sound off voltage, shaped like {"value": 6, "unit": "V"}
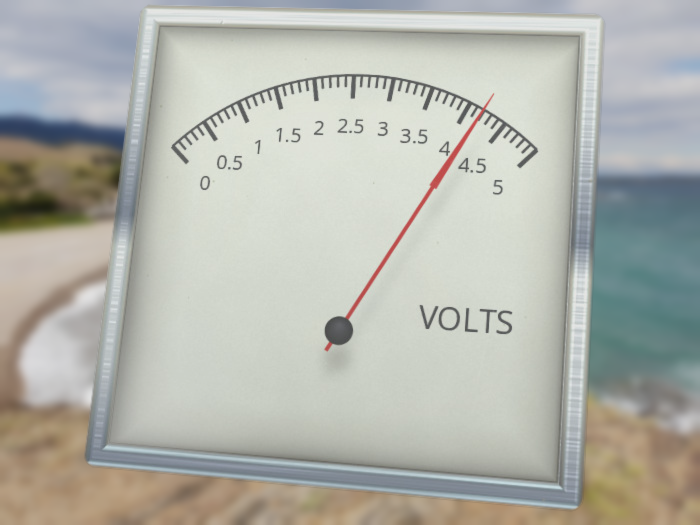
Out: {"value": 4.2, "unit": "V"}
